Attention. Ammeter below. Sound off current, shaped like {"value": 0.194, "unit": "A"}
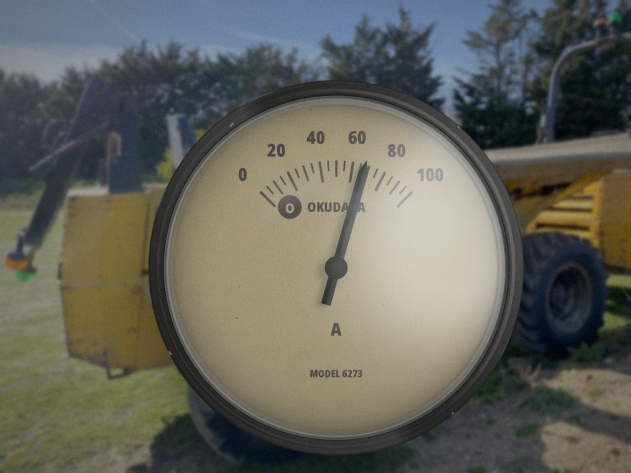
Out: {"value": 67.5, "unit": "A"}
